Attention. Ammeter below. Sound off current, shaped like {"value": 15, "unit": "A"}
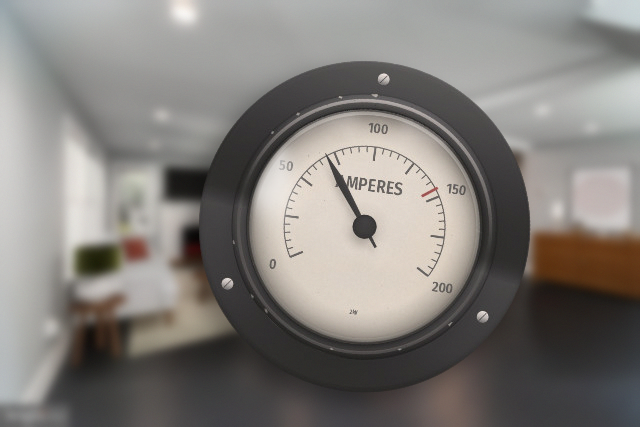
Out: {"value": 70, "unit": "A"}
